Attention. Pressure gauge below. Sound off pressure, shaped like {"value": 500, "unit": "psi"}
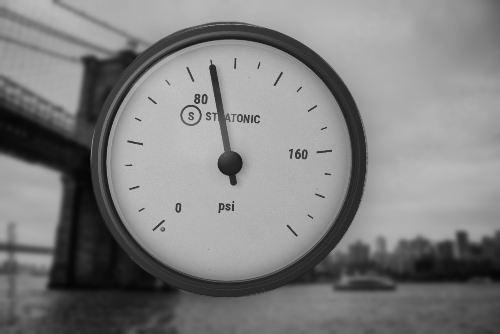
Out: {"value": 90, "unit": "psi"}
